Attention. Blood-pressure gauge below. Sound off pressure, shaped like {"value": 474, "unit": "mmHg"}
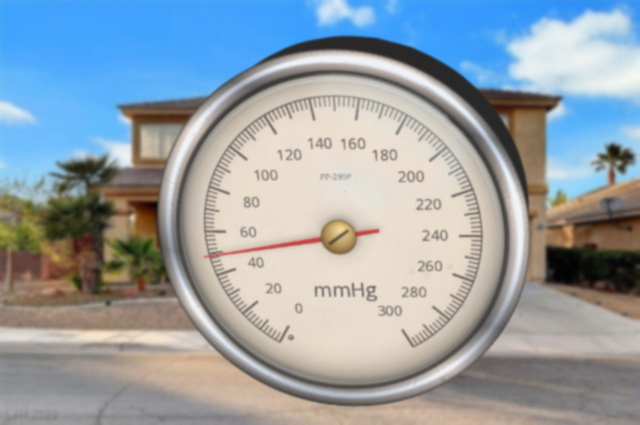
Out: {"value": 50, "unit": "mmHg"}
